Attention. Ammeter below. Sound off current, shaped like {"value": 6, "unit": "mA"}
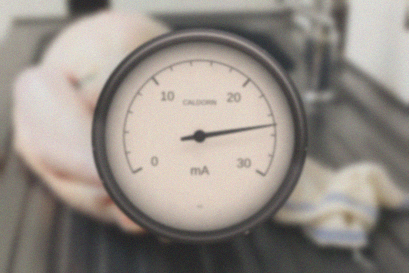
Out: {"value": 25, "unit": "mA"}
